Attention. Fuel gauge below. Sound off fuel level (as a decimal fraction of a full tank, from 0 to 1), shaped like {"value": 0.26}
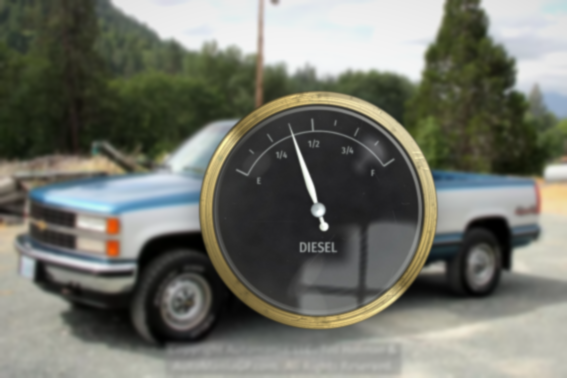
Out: {"value": 0.375}
